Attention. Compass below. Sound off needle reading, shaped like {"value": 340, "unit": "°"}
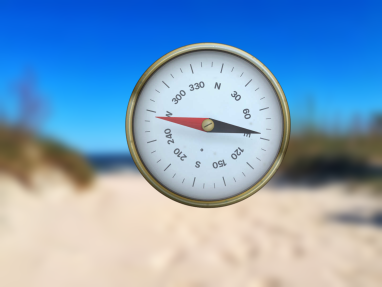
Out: {"value": 265, "unit": "°"}
